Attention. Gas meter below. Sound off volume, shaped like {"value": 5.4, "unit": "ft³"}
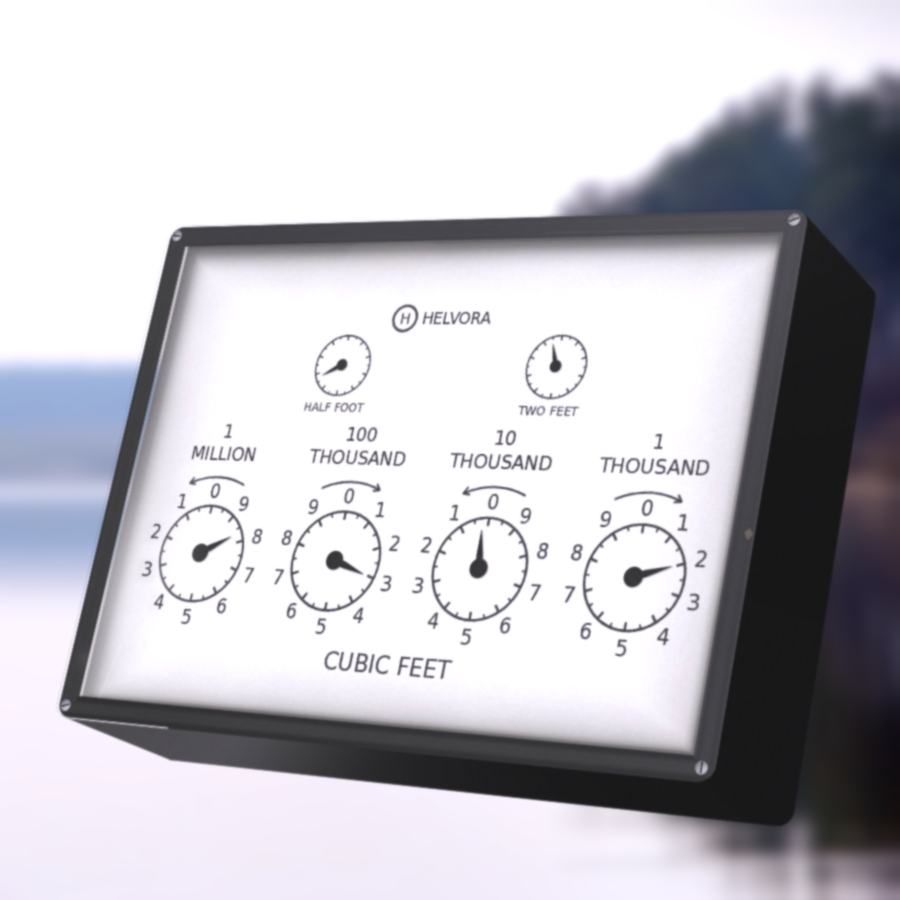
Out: {"value": 830200, "unit": "ft³"}
